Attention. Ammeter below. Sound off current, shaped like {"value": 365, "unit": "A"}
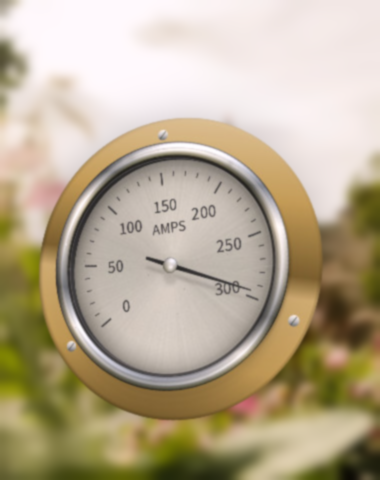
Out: {"value": 295, "unit": "A"}
